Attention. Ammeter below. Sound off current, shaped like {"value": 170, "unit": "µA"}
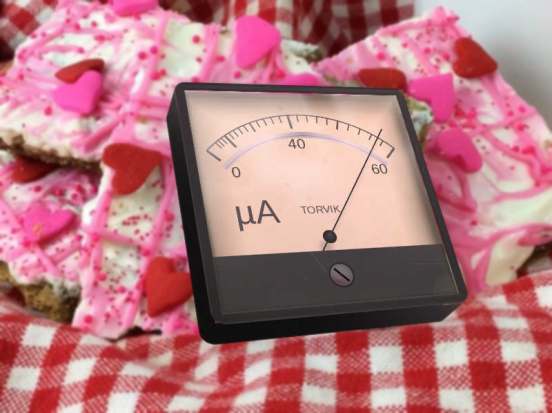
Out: {"value": 57, "unit": "µA"}
